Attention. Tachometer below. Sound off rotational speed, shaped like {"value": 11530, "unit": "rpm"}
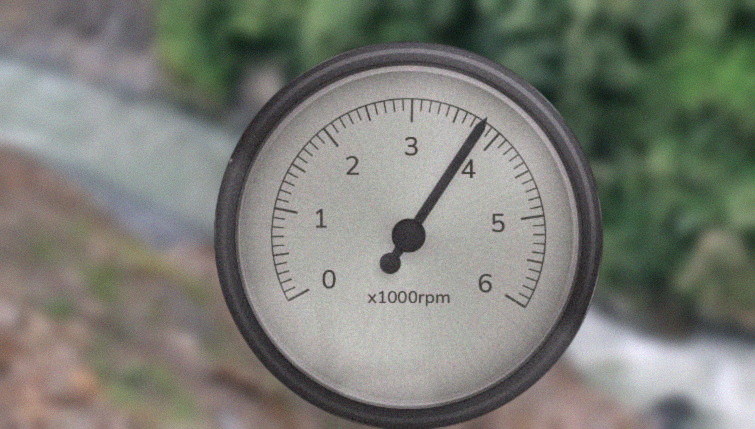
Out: {"value": 3800, "unit": "rpm"}
